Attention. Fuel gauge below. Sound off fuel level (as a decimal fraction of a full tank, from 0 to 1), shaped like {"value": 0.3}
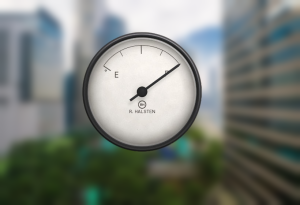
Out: {"value": 1}
